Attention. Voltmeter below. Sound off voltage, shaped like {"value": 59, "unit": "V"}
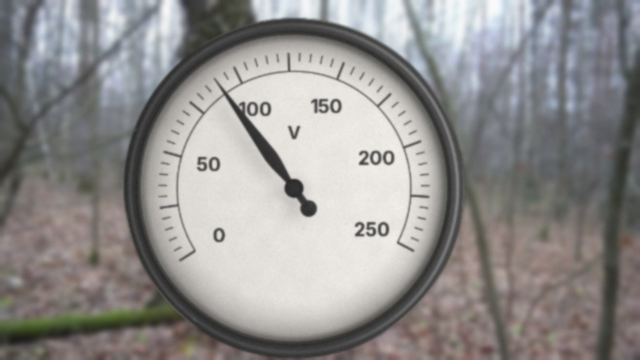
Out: {"value": 90, "unit": "V"}
